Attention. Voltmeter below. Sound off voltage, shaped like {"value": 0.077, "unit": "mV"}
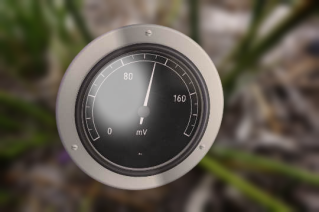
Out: {"value": 110, "unit": "mV"}
